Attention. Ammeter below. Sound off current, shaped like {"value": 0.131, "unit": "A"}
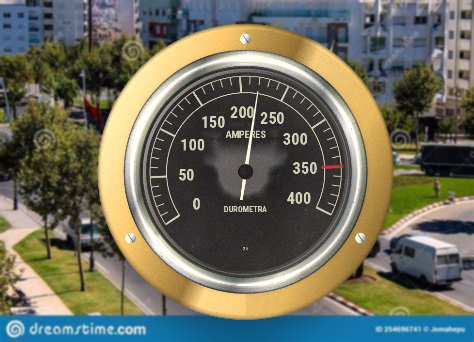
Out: {"value": 220, "unit": "A"}
